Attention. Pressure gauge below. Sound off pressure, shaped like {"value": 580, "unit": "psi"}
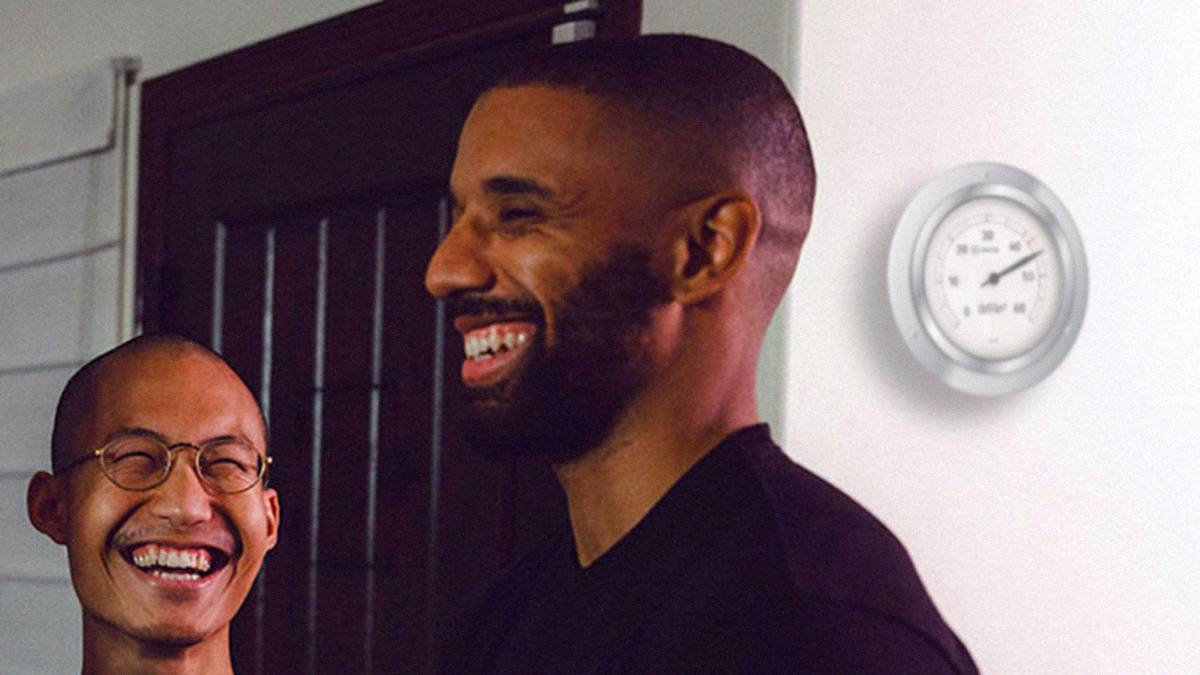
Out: {"value": 45, "unit": "psi"}
